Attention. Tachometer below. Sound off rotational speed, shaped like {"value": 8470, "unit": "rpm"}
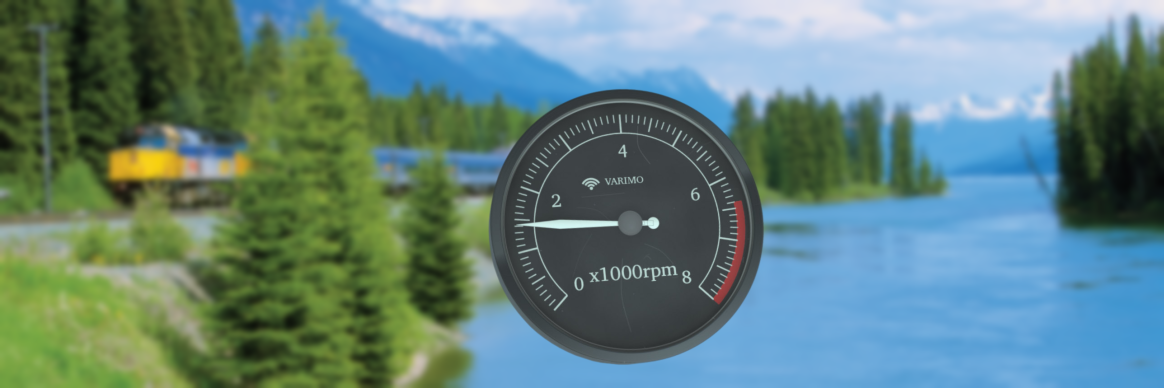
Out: {"value": 1400, "unit": "rpm"}
